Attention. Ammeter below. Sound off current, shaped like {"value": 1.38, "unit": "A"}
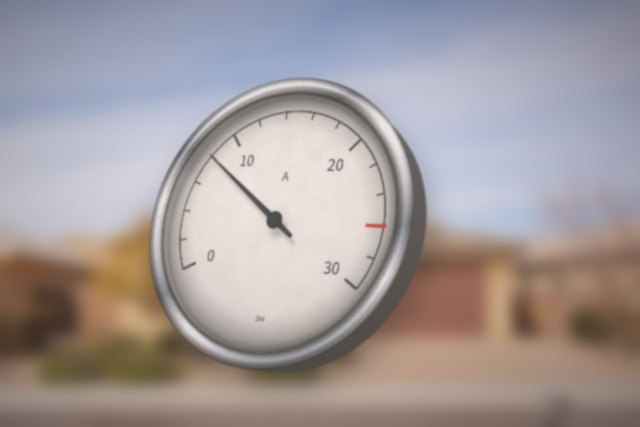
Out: {"value": 8, "unit": "A"}
